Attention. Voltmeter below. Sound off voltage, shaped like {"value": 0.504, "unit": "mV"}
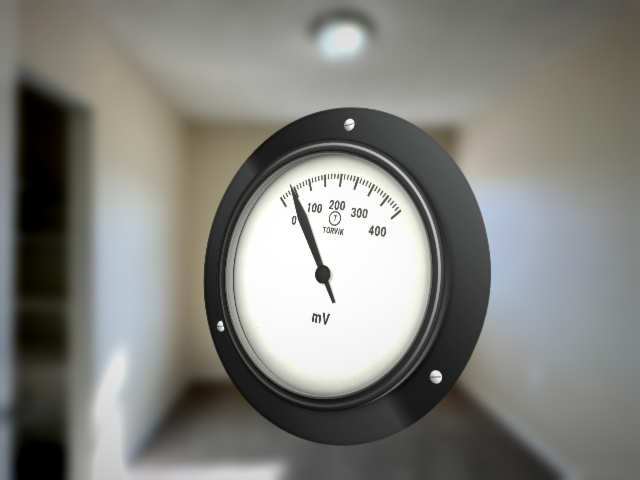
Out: {"value": 50, "unit": "mV"}
